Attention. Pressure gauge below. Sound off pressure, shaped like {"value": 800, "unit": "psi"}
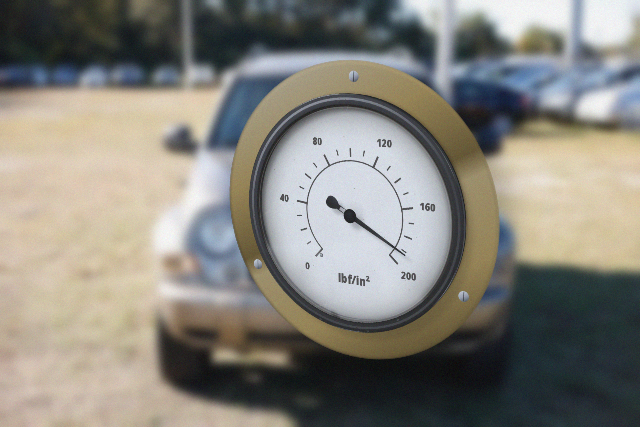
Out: {"value": 190, "unit": "psi"}
